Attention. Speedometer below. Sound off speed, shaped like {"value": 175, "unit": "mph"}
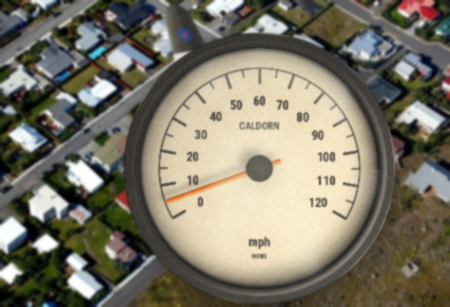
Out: {"value": 5, "unit": "mph"}
